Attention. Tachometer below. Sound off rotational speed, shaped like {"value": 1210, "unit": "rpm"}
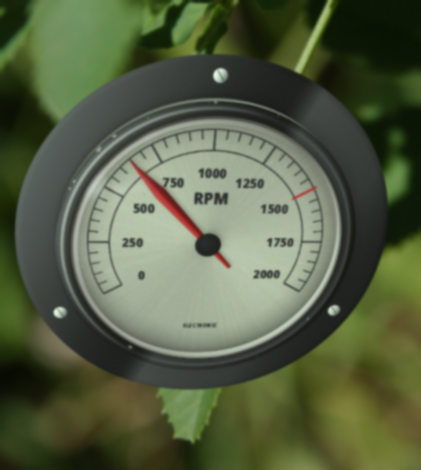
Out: {"value": 650, "unit": "rpm"}
